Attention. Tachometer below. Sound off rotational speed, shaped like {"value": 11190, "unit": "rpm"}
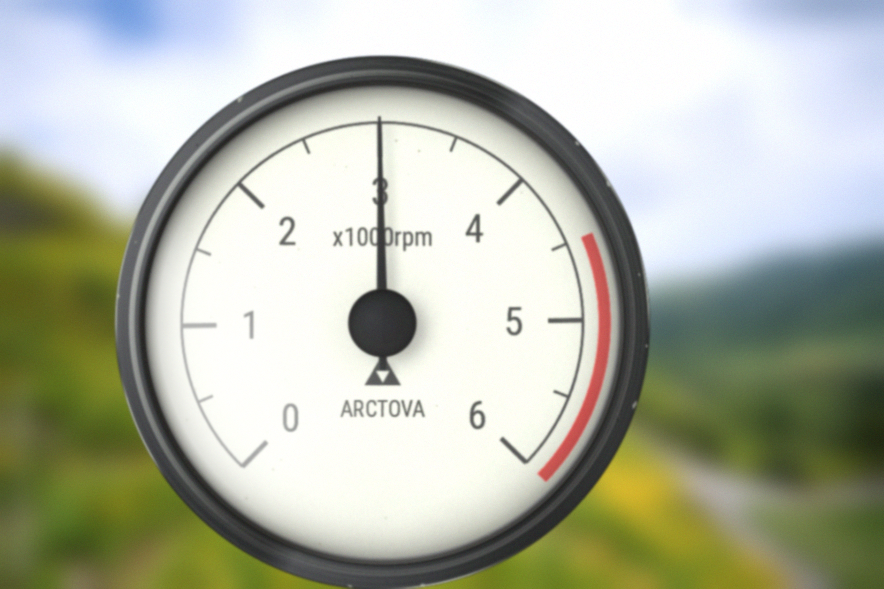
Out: {"value": 3000, "unit": "rpm"}
